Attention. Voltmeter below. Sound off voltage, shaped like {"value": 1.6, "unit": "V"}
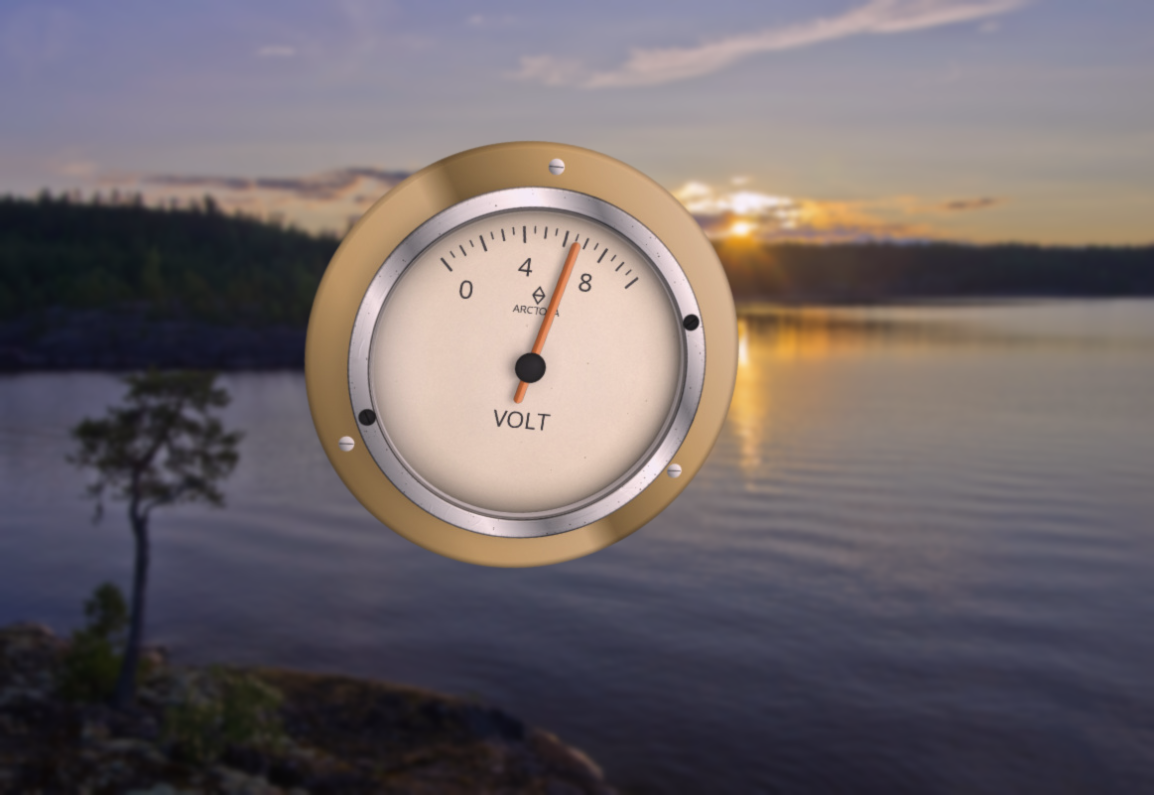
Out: {"value": 6.5, "unit": "V"}
